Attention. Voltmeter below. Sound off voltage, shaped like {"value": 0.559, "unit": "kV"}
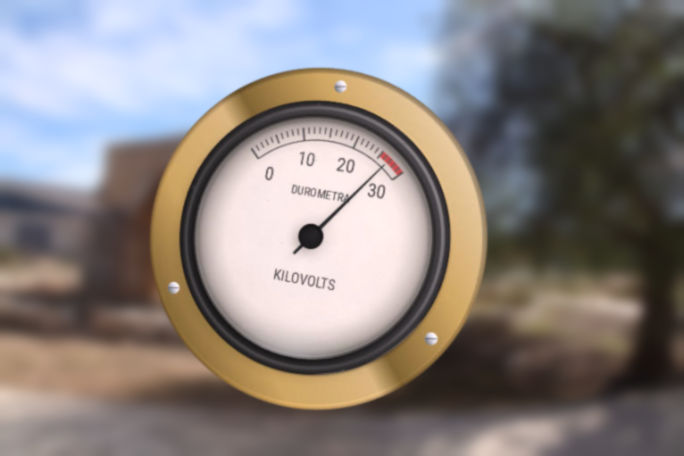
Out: {"value": 27, "unit": "kV"}
